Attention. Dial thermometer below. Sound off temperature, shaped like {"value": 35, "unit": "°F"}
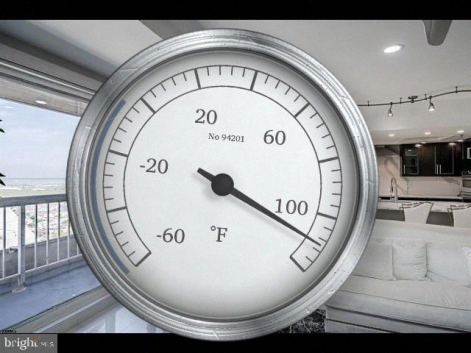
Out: {"value": 110, "unit": "°F"}
